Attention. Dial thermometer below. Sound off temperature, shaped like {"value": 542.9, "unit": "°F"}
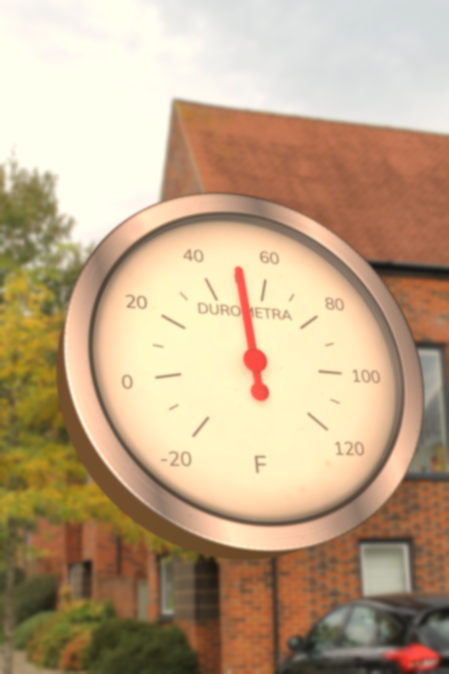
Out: {"value": 50, "unit": "°F"}
